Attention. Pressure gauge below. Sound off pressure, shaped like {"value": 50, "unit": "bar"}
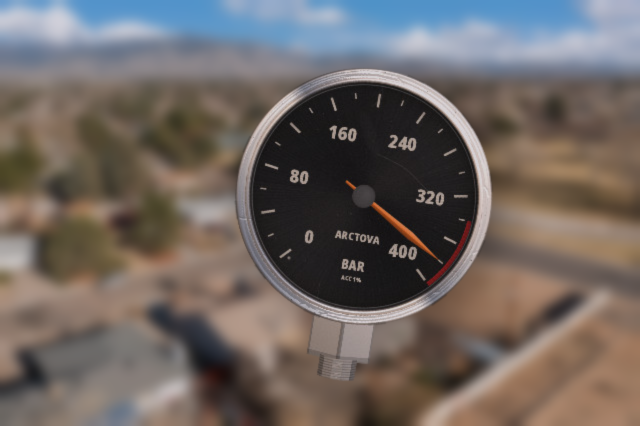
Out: {"value": 380, "unit": "bar"}
